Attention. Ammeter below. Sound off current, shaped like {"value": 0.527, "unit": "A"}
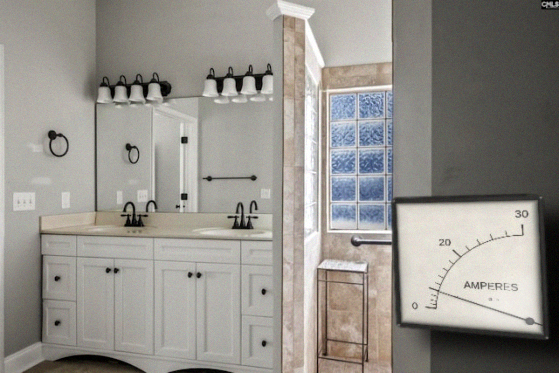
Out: {"value": 10, "unit": "A"}
